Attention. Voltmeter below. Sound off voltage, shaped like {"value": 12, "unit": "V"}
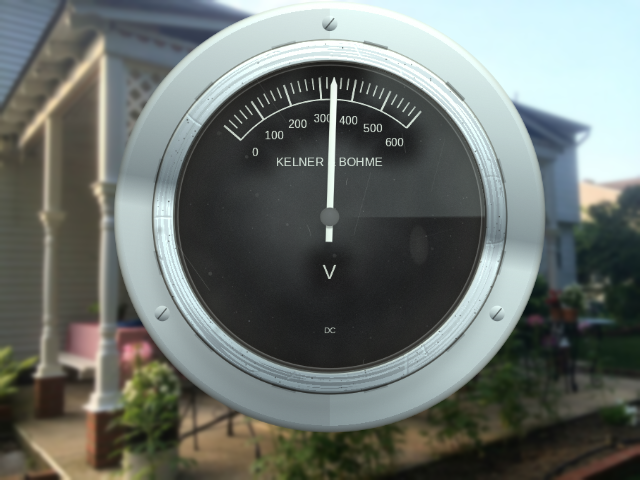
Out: {"value": 340, "unit": "V"}
